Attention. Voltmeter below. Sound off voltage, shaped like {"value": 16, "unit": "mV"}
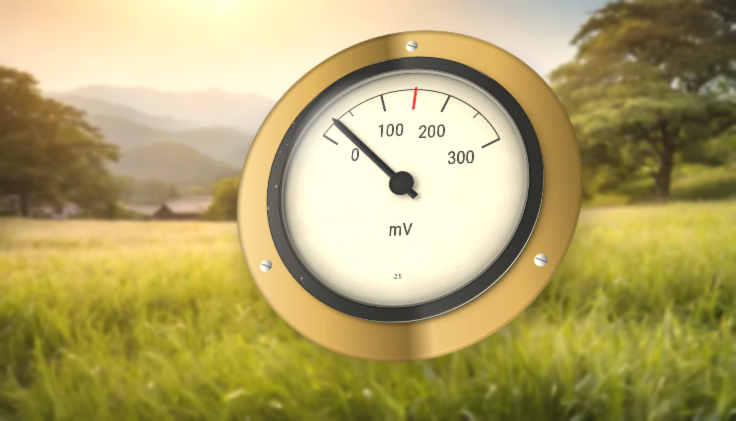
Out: {"value": 25, "unit": "mV"}
